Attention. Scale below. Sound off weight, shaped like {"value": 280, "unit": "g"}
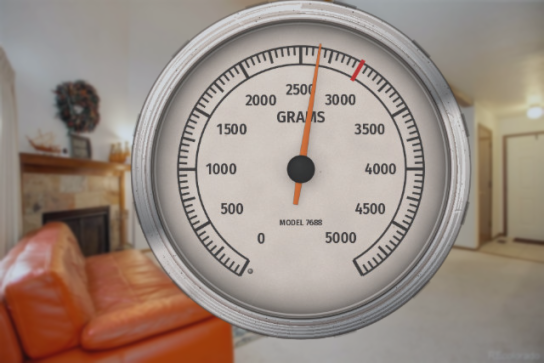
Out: {"value": 2650, "unit": "g"}
